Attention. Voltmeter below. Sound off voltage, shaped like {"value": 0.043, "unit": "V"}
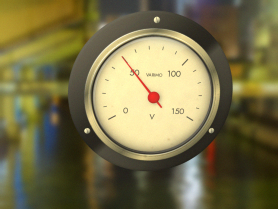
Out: {"value": 50, "unit": "V"}
